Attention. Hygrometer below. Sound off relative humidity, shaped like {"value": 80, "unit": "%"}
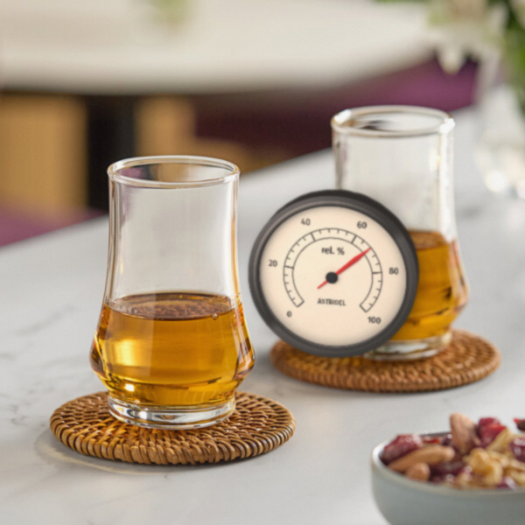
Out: {"value": 68, "unit": "%"}
